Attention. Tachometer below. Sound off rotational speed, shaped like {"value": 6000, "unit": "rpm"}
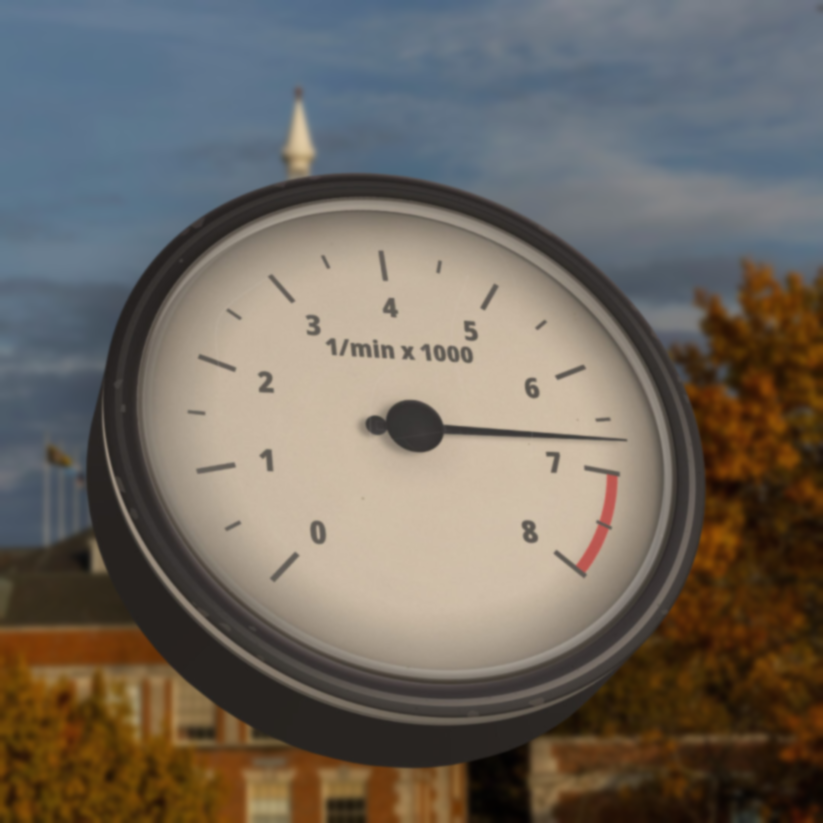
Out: {"value": 6750, "unit": "rpm"}
